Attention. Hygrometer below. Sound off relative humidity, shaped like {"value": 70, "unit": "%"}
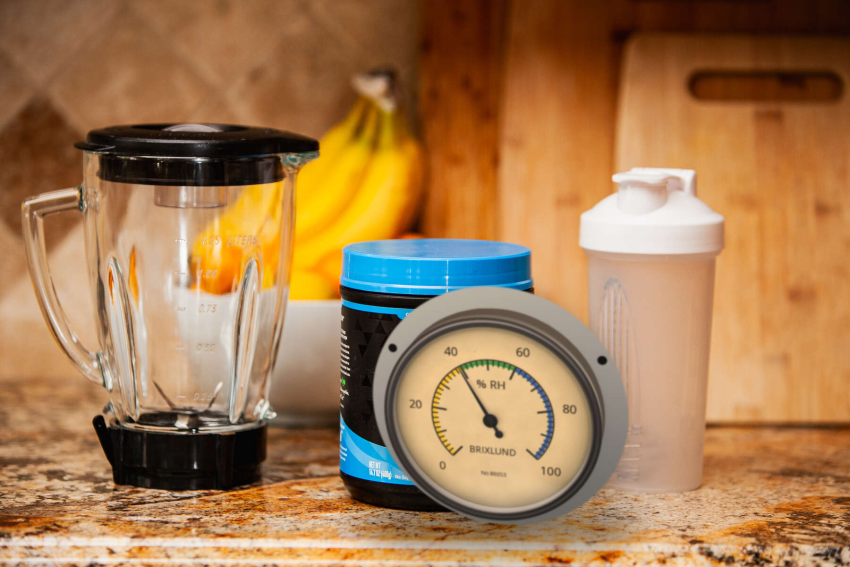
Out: {"value": 40, "unit": "%"}
